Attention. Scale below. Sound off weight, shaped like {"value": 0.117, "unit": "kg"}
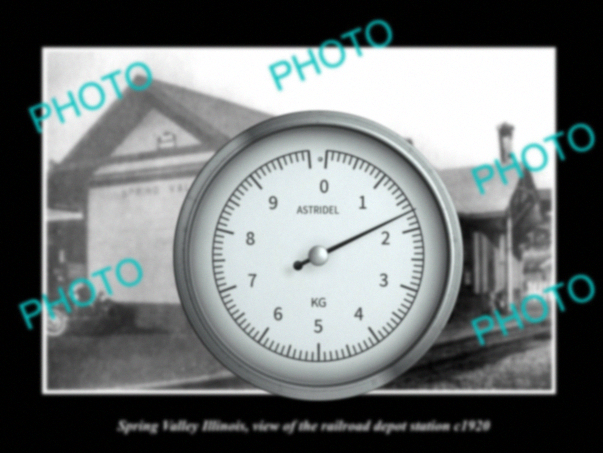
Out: {"value": 1.7, "unit": "kg"}
